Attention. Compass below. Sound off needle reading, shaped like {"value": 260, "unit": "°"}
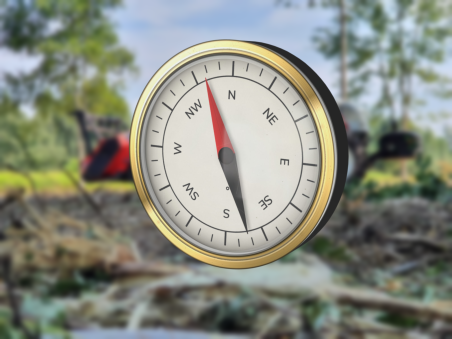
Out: {"value": 340, "unit": "°"}
